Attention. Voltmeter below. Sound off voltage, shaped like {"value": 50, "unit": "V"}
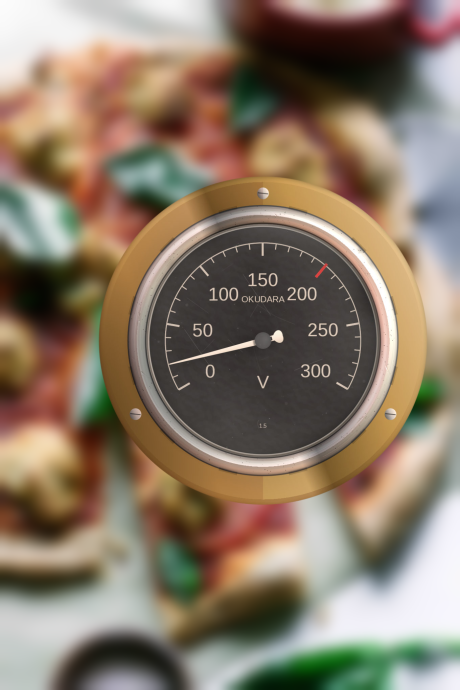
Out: {"value": 20, "unit": "V"}
